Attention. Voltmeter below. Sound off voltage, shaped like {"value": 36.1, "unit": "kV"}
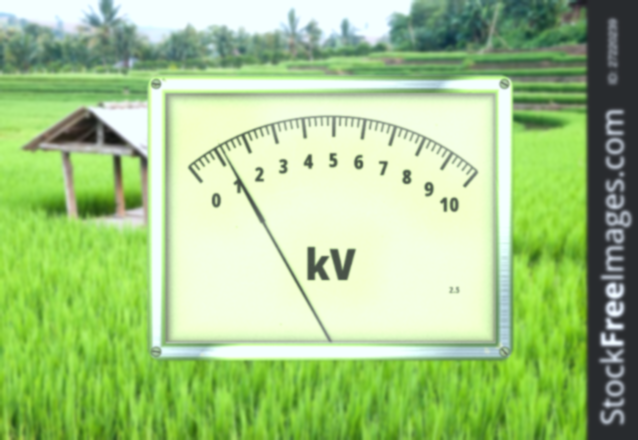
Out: {"value": 1.2, "unit": "kV"}
